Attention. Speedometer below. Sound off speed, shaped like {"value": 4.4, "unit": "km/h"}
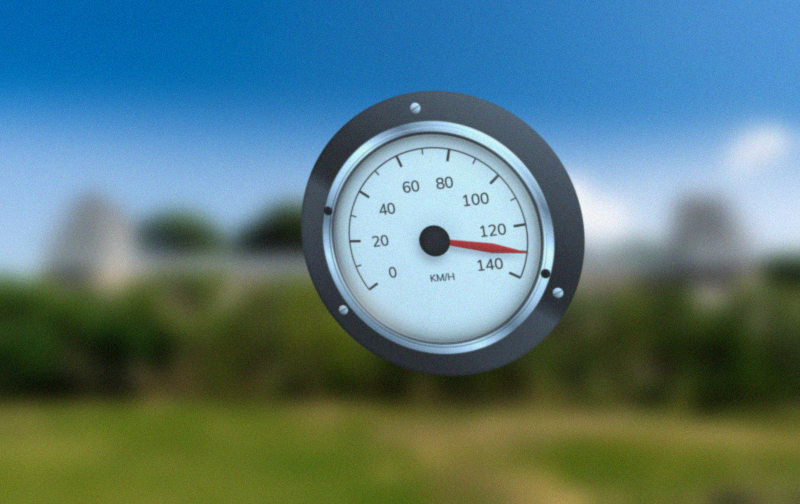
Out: {"value": 130, "unit": "km/h"}
